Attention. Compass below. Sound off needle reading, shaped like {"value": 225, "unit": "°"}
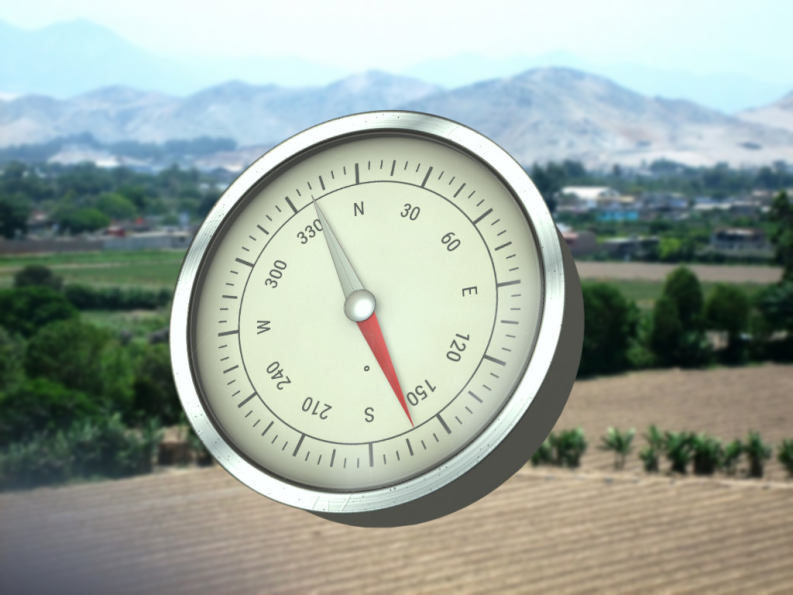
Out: {"value": 160, "unit": "°"}
